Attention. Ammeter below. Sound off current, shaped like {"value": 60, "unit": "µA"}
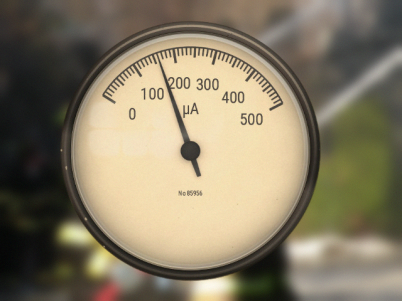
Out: {"value": 160, "unit": "µA"}
